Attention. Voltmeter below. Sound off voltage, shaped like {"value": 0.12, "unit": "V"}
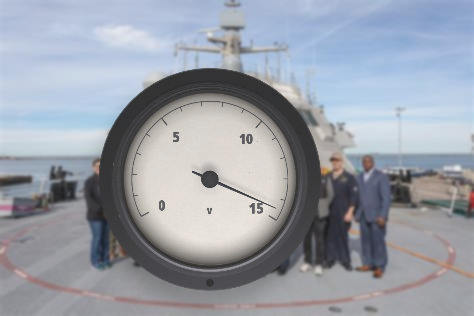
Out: {"value": 14.5, "unit": "V"}
